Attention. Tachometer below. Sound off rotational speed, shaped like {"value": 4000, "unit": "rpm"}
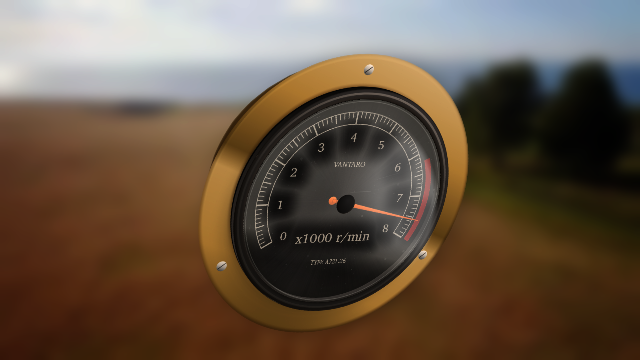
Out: {"value": 7500, "unit": "rpm"}
